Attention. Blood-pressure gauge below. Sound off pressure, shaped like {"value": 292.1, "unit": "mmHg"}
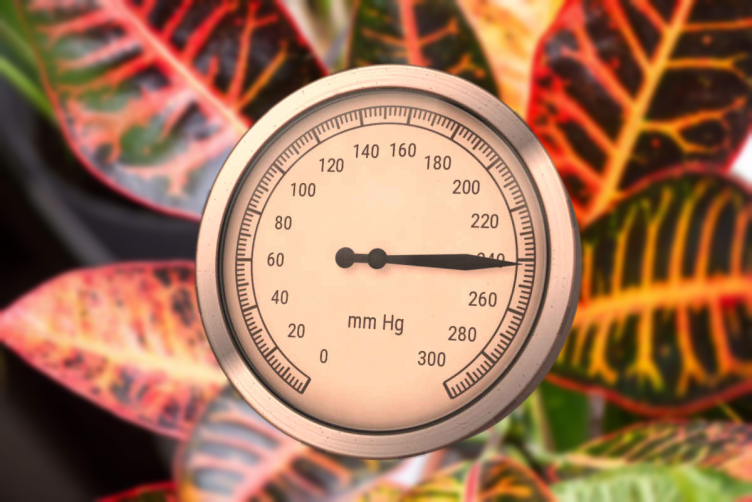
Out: {"value": 242, "unit": "mmHg"}
